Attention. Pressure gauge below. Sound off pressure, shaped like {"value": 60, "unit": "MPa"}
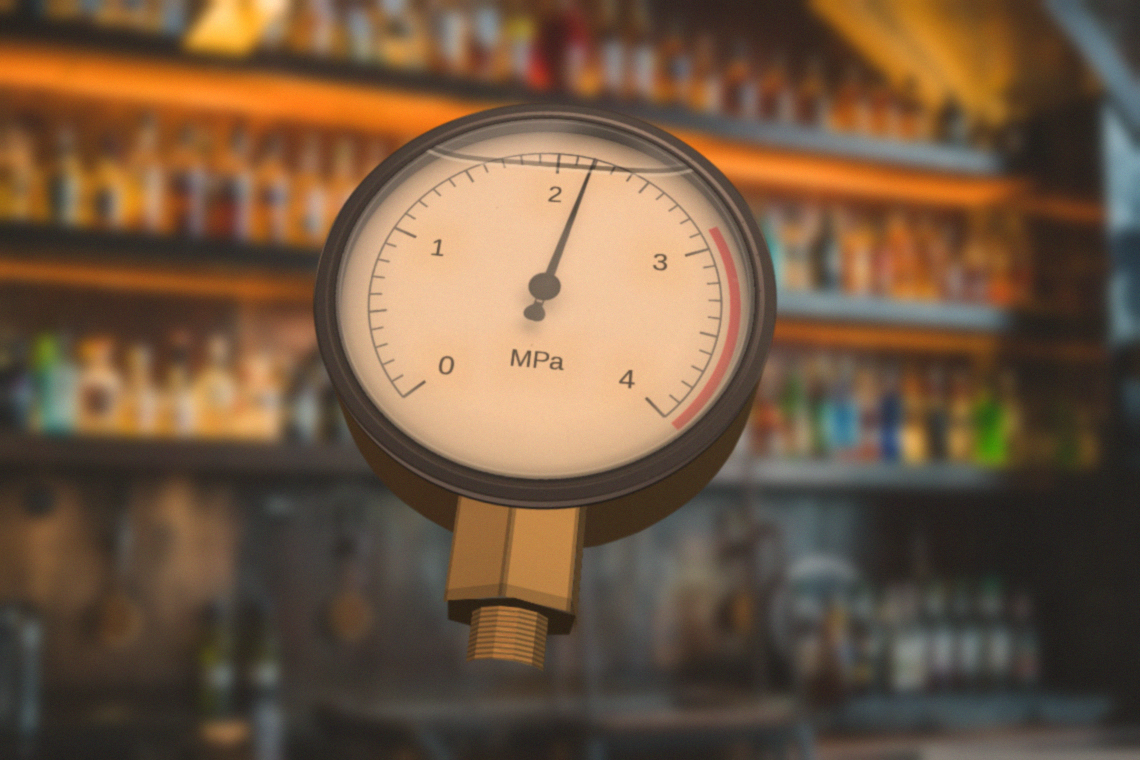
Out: {"value": 2.2, "unit": "MPa"}
